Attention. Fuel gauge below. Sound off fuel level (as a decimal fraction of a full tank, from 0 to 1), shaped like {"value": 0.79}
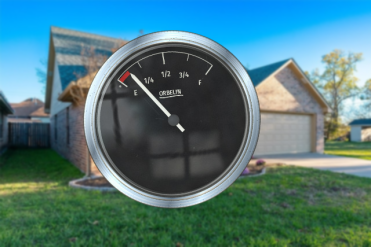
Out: {"value": 0.125}
